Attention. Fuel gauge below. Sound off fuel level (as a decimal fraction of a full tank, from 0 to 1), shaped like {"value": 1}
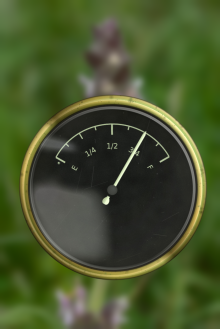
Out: {"value": 0.75}
